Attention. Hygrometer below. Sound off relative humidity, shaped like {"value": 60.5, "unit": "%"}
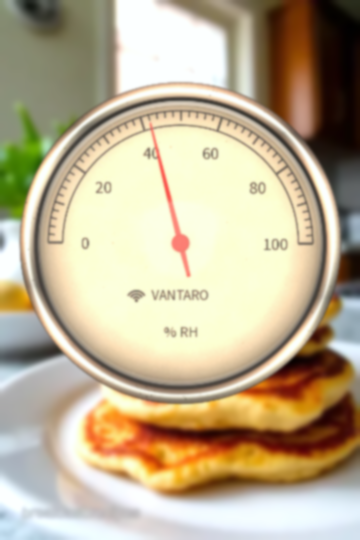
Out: {"value": 42, "unit": "%"}
